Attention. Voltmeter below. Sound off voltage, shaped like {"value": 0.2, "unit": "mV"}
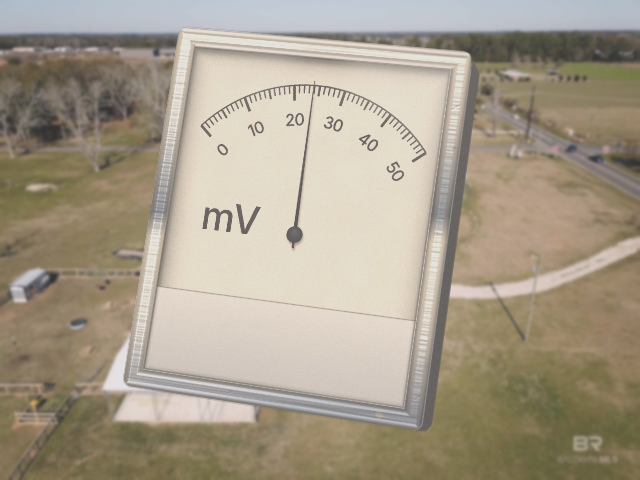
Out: {"value": 24, "unit": "mV"}
